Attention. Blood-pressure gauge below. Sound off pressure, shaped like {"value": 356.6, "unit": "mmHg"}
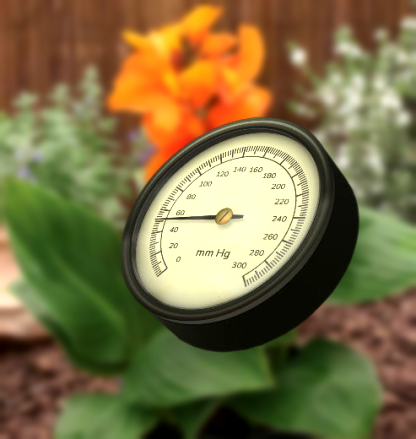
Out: {"value": 50, "unit": "mmHg"}
